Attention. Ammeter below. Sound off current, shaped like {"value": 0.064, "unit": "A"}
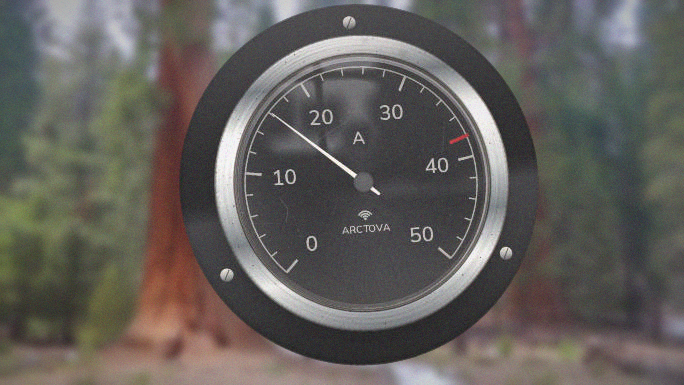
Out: {"value": 16, "unit": "A"}
